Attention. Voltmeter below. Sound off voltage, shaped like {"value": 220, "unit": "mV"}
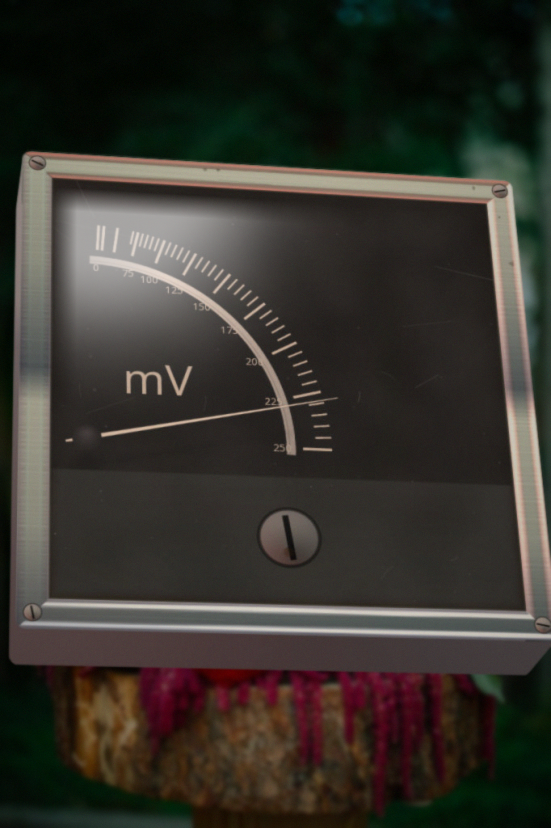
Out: {"value": 230, "unit": "mV"}
